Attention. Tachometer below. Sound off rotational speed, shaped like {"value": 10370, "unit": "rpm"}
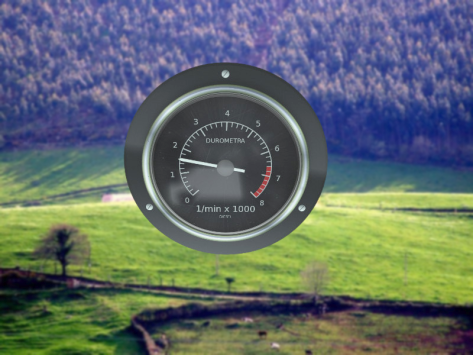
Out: {"value": 1600, "unit": "rpm"}
